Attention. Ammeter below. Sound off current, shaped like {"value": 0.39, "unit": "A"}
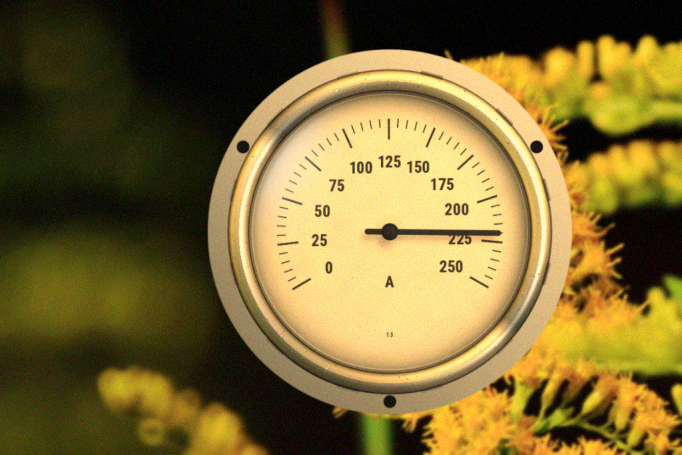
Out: {"value": 220, "unit": "A"}
